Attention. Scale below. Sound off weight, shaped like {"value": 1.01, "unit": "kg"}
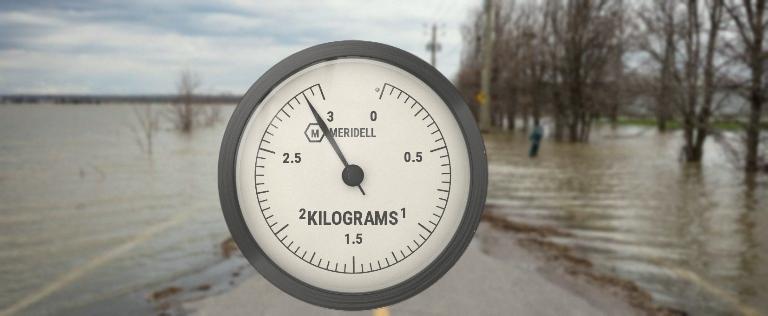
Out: {"value": 2.9, "unit": "kg"}
